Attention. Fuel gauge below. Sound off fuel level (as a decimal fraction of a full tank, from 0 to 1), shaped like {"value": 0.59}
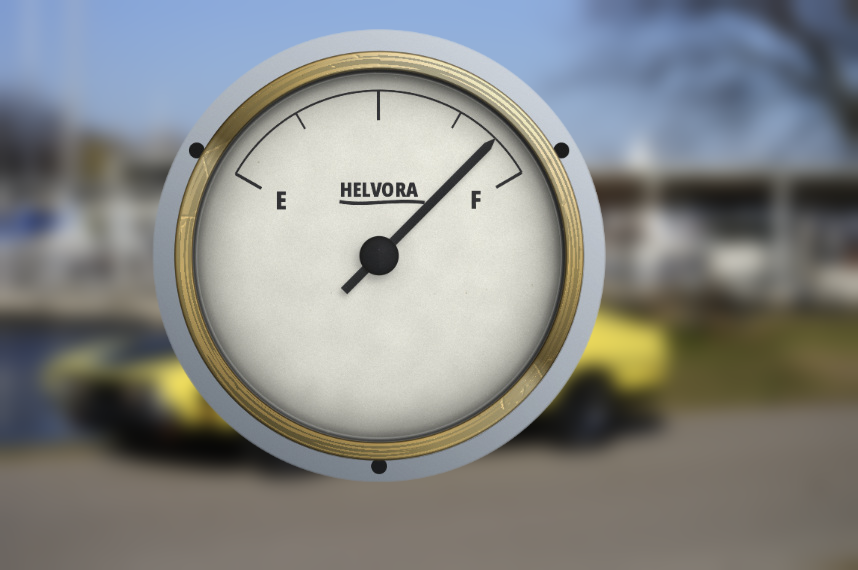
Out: {"value": 0.875}
